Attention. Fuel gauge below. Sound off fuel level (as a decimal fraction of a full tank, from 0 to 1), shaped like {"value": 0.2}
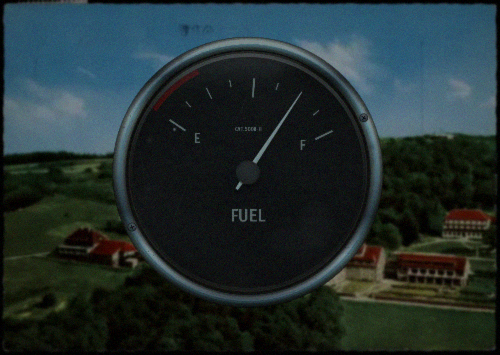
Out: {"value": 0.75}
